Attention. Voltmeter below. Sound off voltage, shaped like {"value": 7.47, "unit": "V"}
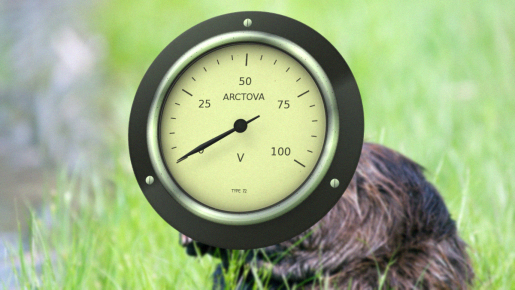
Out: {"value": 0, "unit": "V"}
